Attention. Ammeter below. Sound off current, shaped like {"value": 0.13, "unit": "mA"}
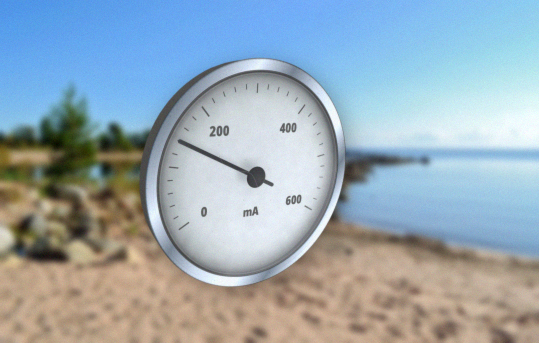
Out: {"value": 140, "unit": "mA"}
